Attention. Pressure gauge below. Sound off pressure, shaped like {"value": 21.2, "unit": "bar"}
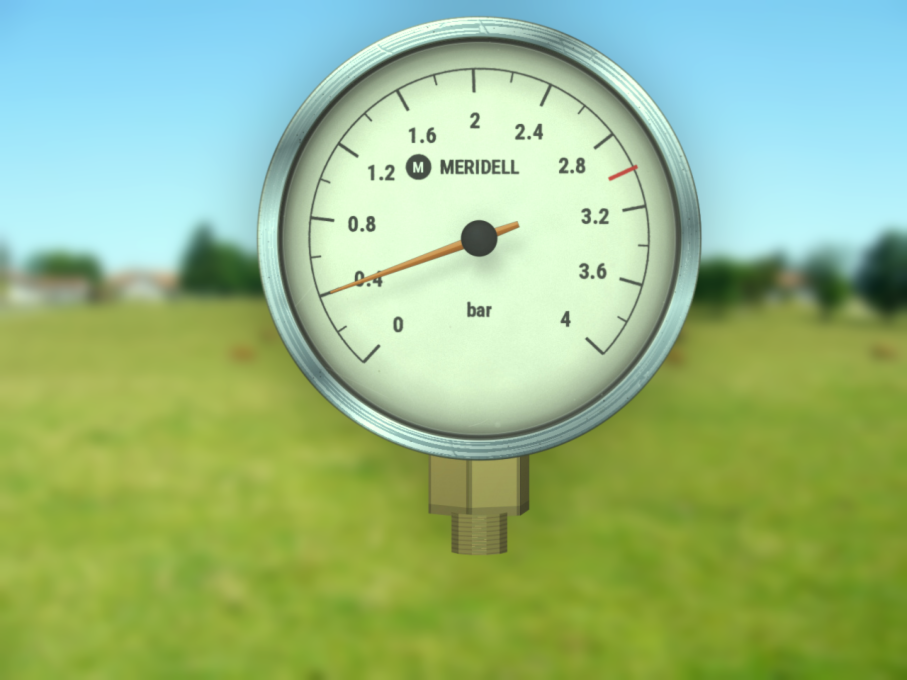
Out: {"value": 0.4, "unit": "bar"}
